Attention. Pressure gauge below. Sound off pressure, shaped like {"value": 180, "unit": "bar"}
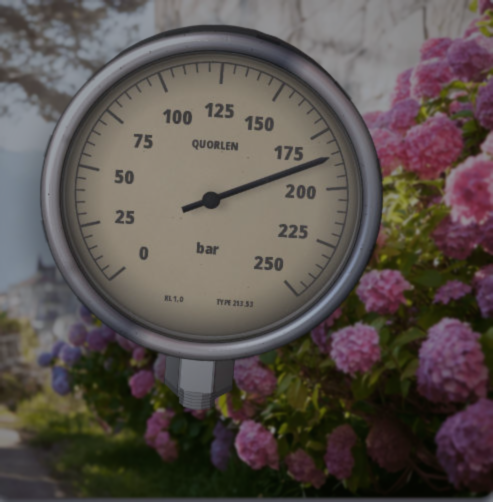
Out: {"value": 185, "unit": "bar"}
